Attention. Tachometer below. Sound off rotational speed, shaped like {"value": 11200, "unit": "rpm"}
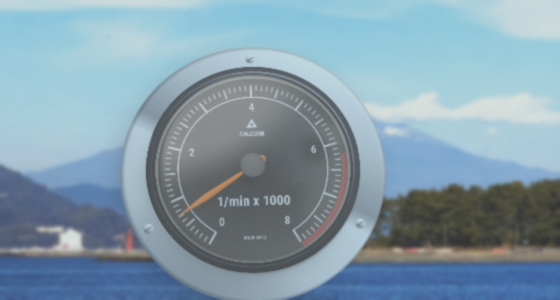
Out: {"value": 700, "unit": "rpm"}
